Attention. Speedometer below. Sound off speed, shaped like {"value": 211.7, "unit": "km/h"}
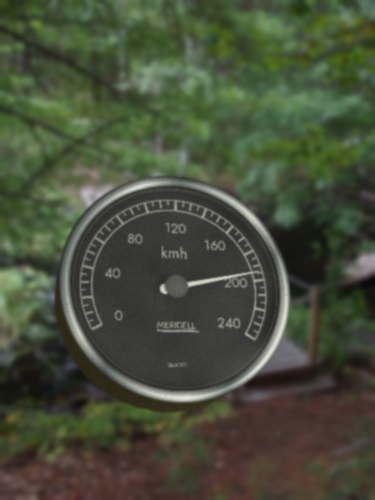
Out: {"value": 195, "unit": "km/h"}
